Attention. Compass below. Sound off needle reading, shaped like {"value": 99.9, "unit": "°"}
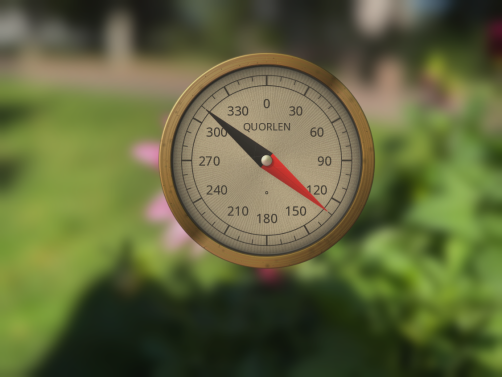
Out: {"value": 130, "unit": "°"}
